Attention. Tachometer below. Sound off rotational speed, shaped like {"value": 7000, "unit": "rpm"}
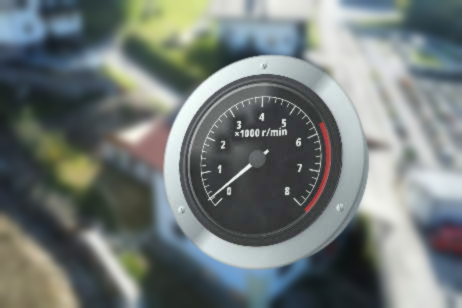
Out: {"value": 200, "unit": "rpm"}
